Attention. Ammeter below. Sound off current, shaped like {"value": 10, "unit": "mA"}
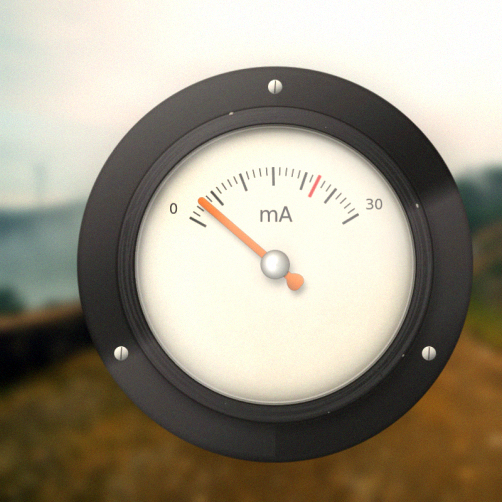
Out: {"value": 3, "unit": "mA"}
